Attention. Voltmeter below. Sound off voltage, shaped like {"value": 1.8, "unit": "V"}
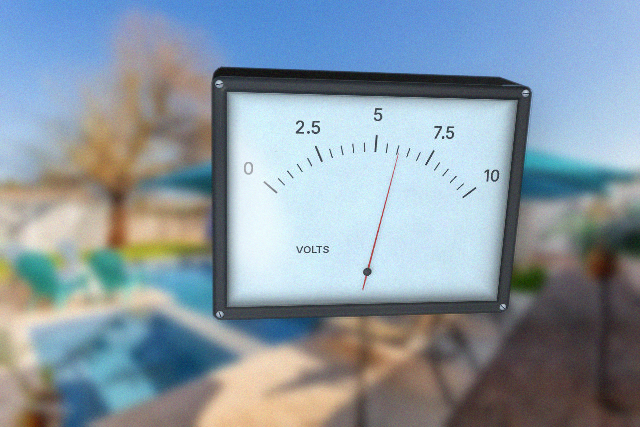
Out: {"value": 6, "unit": "V"}
